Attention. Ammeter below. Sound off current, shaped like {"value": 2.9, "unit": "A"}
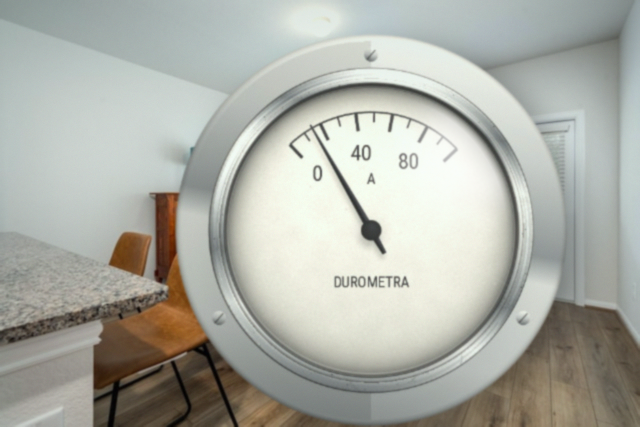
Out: {"value": 15, "unit": "A"}
